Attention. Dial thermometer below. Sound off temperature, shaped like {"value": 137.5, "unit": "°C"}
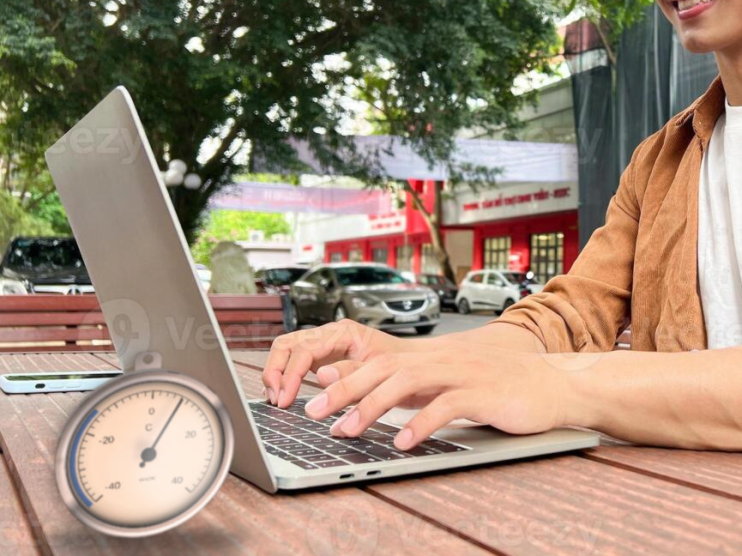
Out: {"value": 8, "unit": "°C"}
